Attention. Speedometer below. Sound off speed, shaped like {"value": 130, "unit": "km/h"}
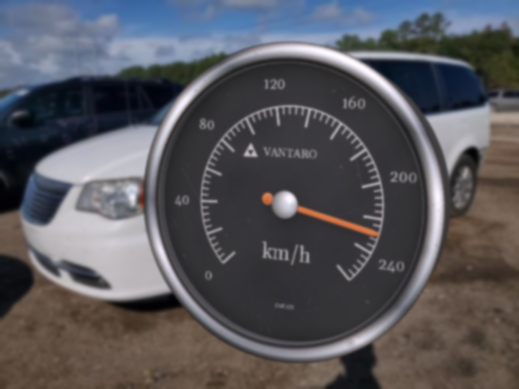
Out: {"value": 228, "unit": "km/h"}
